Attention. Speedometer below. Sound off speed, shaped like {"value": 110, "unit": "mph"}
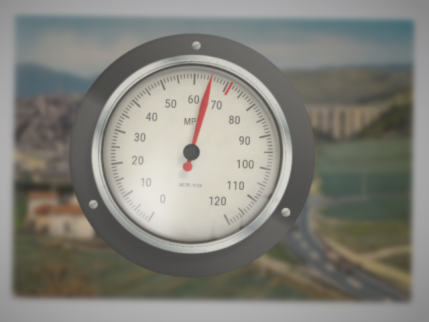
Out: {"value": 65, "unit": "mph"}
